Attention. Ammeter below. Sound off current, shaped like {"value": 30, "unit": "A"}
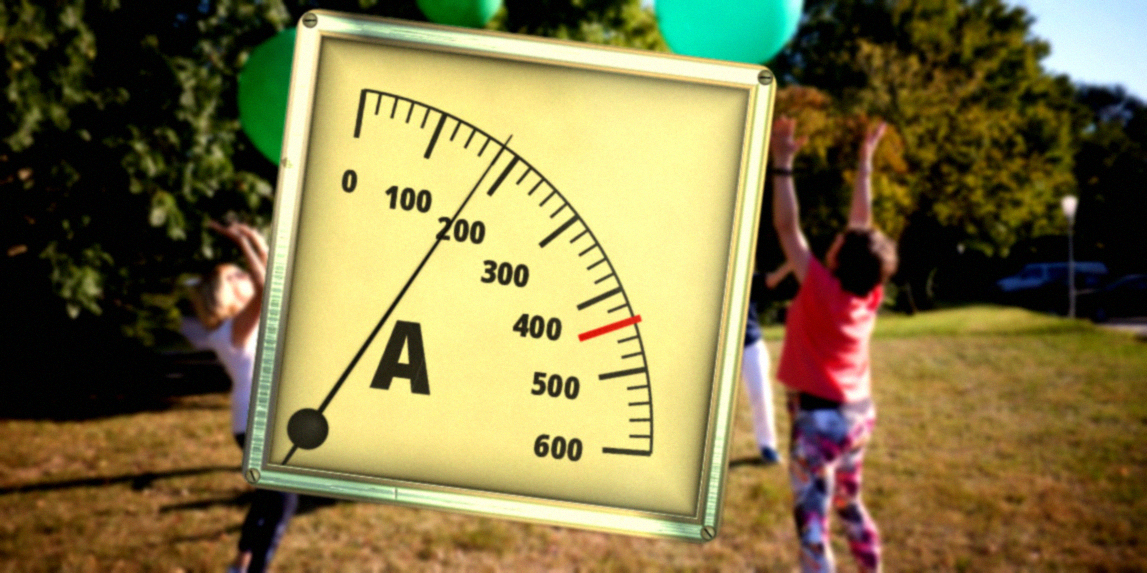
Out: {"value": 180, "unit": "A"}
